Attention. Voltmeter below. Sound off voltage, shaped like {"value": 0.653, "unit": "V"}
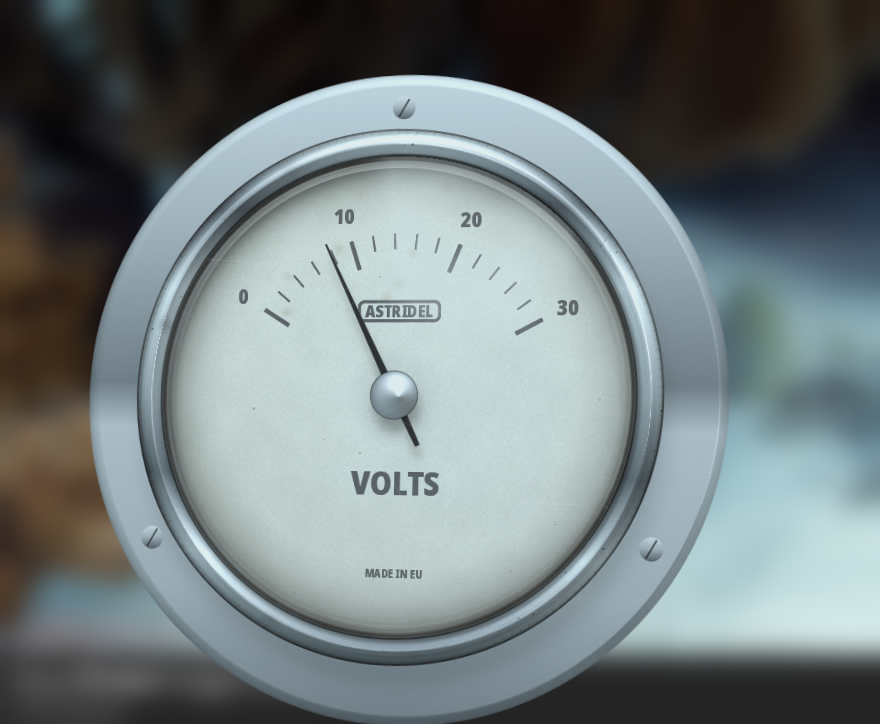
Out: {"value": 8, "unit": "V"}
